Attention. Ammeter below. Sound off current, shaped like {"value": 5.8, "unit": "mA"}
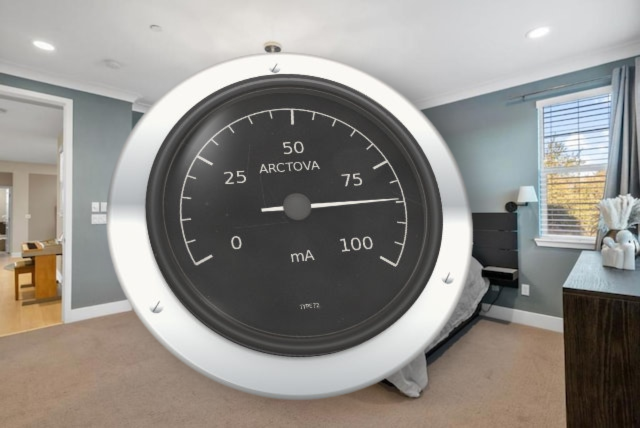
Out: {"value": 85, "unit": "mA"}
